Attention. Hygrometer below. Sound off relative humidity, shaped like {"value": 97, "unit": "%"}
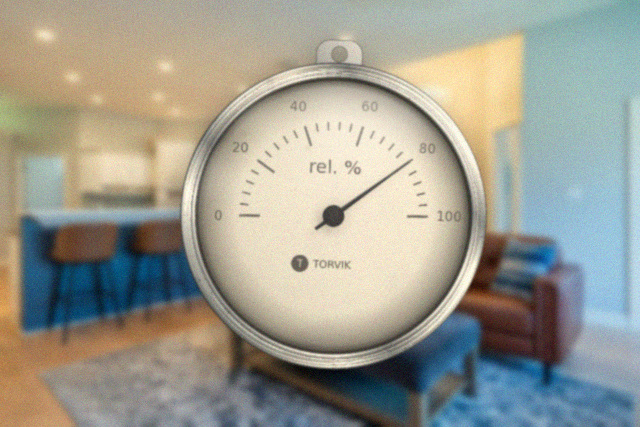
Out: {"value": 80, "unit": "%"}
